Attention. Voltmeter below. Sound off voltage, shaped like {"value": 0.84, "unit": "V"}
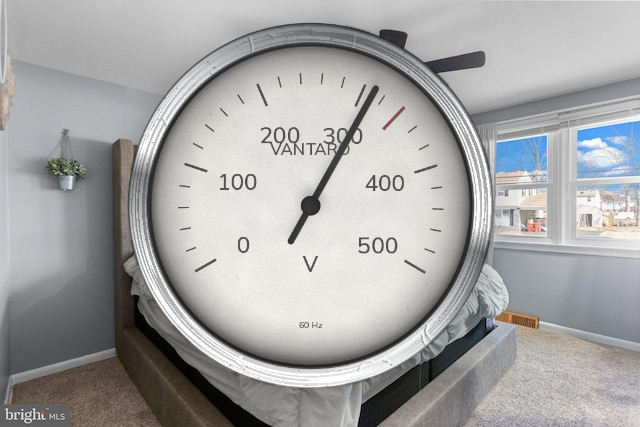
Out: {"value": 310, "unit": "V"}
